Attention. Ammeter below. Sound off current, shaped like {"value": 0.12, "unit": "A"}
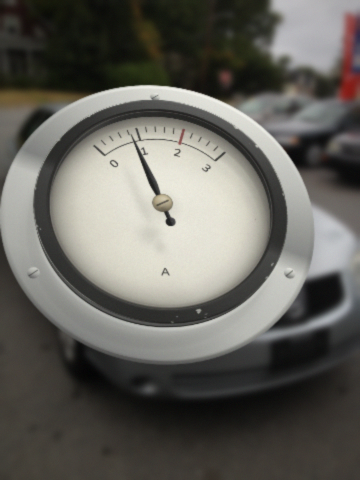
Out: {"value": 0.8, "unit": "A"}
